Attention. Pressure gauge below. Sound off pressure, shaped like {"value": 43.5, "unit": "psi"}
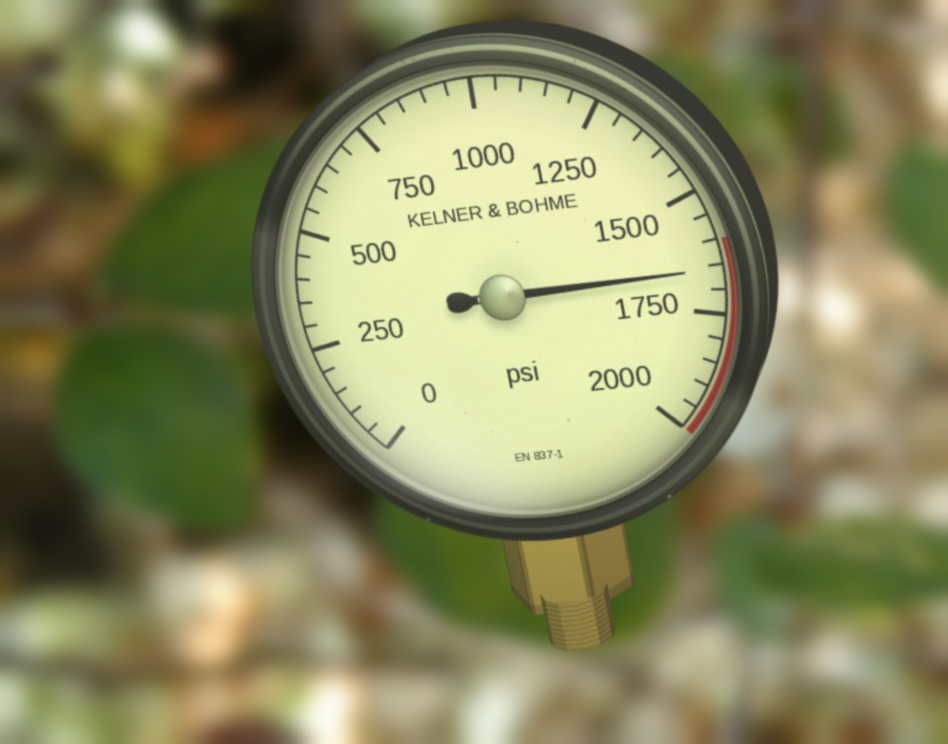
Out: {"value": 1650, "unit": "psi"}
